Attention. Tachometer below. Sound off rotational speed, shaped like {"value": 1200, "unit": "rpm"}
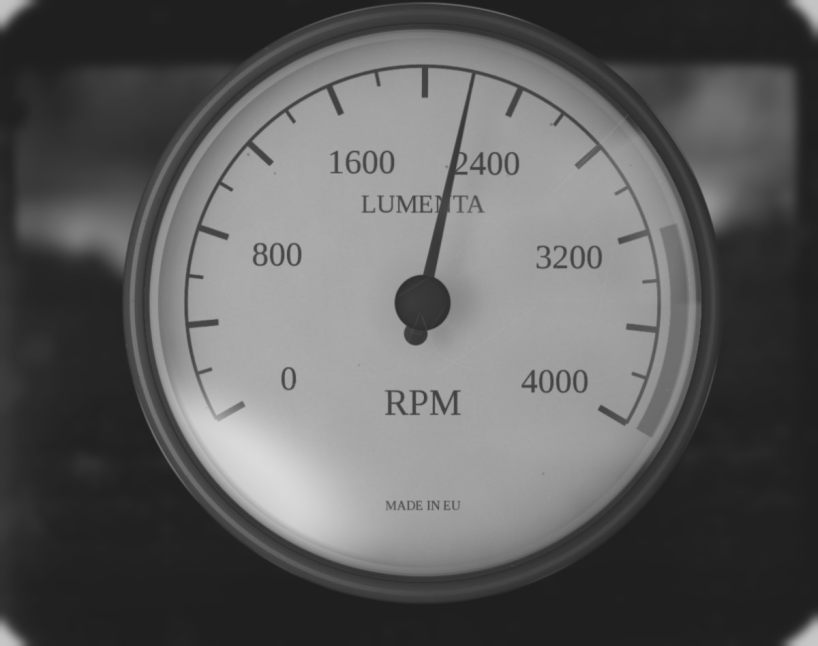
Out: {"value": 2200, "unit": "rpm"}
